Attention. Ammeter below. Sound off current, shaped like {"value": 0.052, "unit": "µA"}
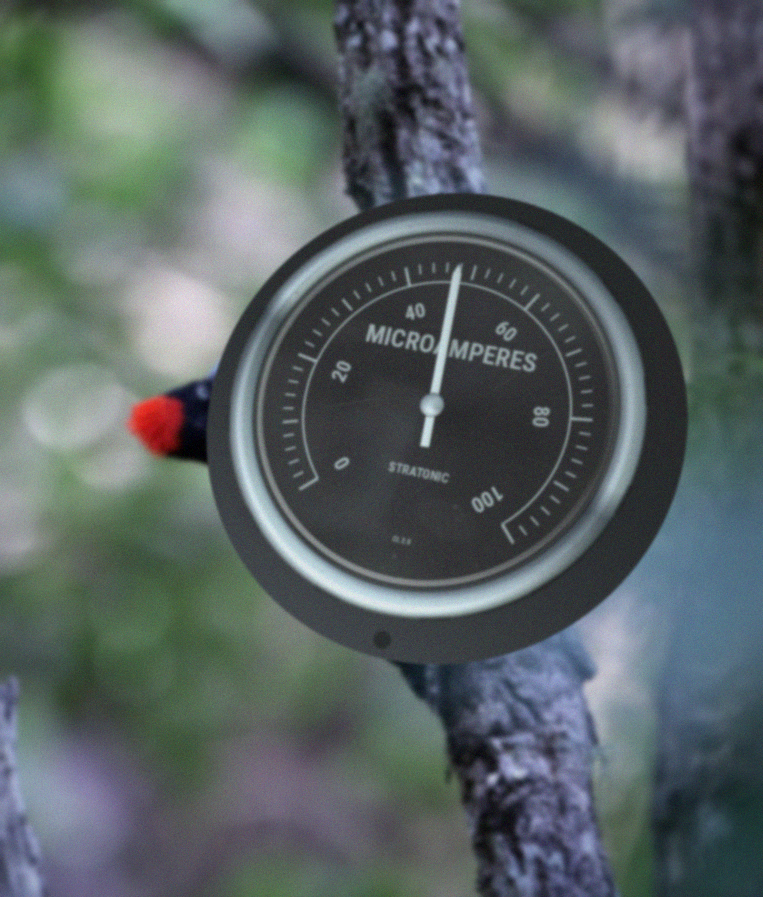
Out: {"value": 48, "unit": "µA"}
